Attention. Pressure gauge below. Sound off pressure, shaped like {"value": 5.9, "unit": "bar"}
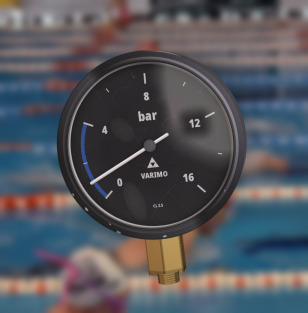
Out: {"value": 1, "unit": "bar"}
